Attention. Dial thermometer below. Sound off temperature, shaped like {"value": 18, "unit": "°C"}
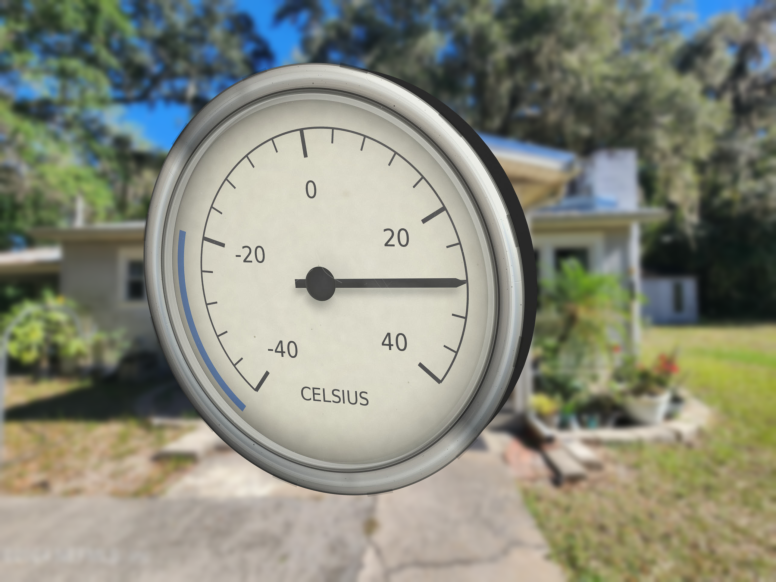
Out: {"value": 28, "unit": "°C"}
